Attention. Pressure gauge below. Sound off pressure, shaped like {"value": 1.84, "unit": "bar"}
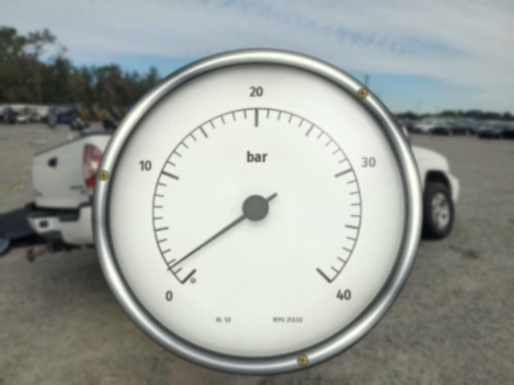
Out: {"value": 1.5, "unit": "bar"}
